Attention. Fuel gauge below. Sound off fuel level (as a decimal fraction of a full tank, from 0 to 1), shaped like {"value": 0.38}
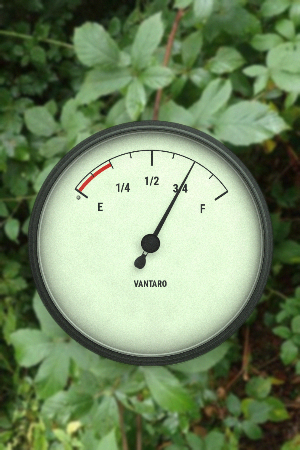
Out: {"value": 0.75}
